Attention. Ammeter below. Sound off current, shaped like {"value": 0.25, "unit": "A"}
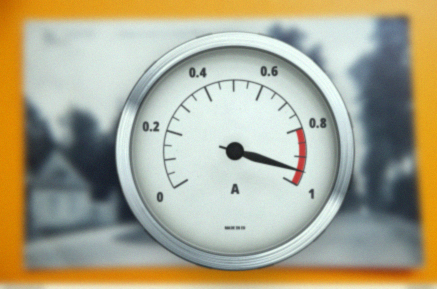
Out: {"value": 0.95, "unit": "A"}
